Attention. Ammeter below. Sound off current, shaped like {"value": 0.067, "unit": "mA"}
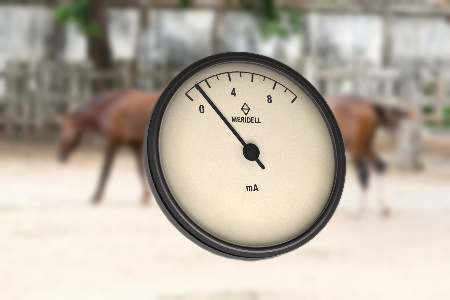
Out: {"value": 1, "unit": "mA"}
